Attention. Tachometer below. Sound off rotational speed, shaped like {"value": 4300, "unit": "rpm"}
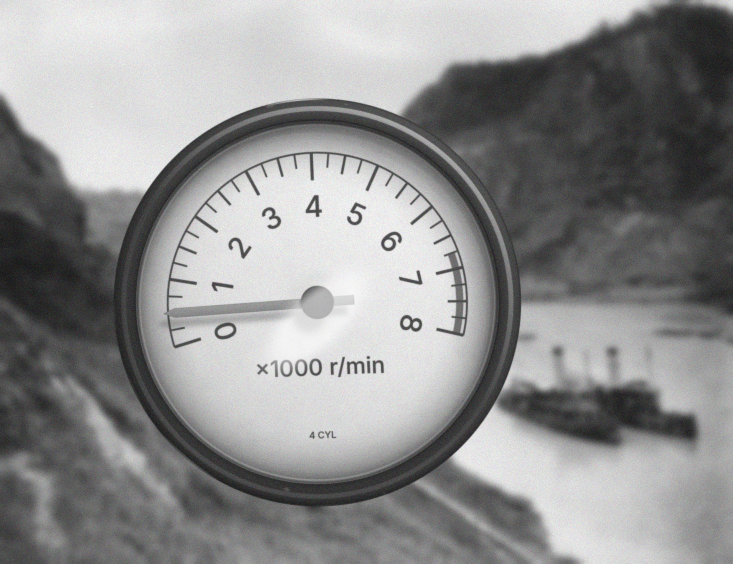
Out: {"value": 500, "unit": "rpm"}
